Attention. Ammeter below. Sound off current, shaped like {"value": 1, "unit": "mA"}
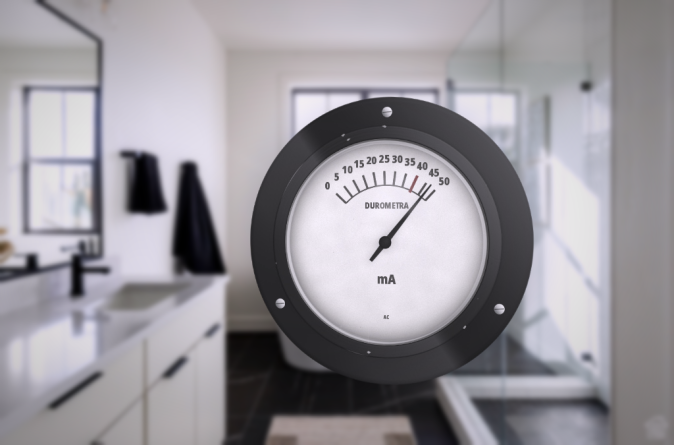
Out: {"value": 47.5, "unit": "mA"}
